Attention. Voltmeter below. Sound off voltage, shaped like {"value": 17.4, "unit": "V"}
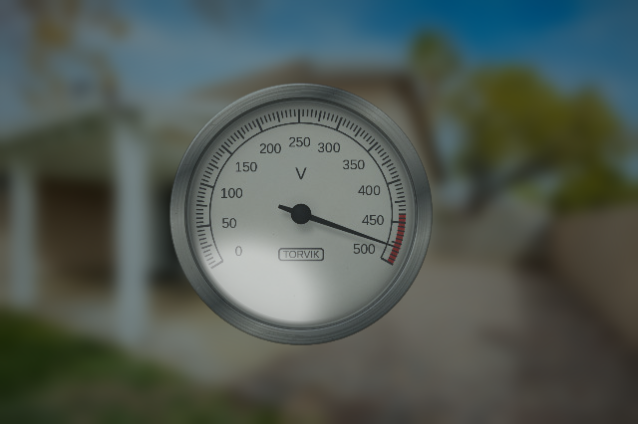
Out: {"value": 480, "unit": "V"}
